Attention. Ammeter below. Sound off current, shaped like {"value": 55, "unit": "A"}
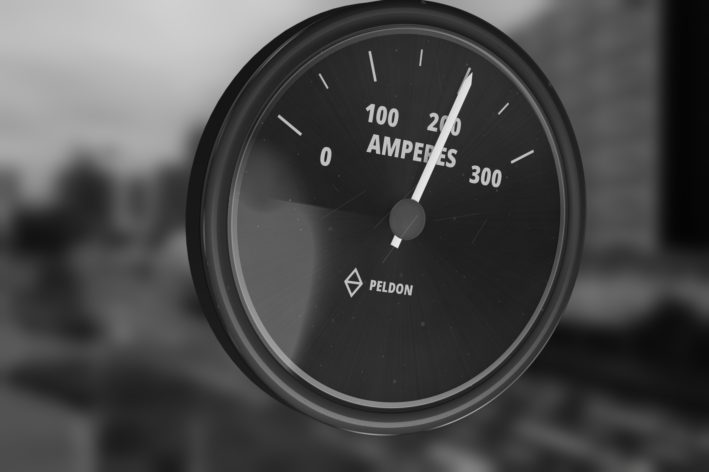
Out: {"value": 200, "unit": "A"}
